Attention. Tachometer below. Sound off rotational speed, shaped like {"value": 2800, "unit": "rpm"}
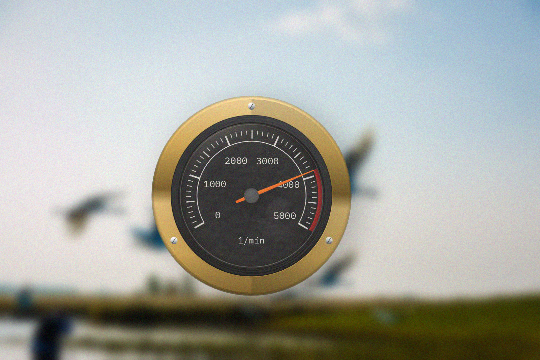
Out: {"value": 3900, "unit": "rpm"}
